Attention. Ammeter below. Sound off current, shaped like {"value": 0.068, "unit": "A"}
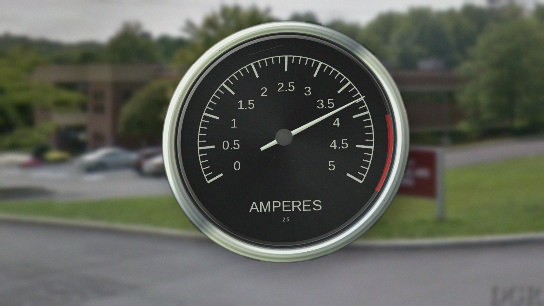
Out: {"value": 3.8, "unit": "A"}
